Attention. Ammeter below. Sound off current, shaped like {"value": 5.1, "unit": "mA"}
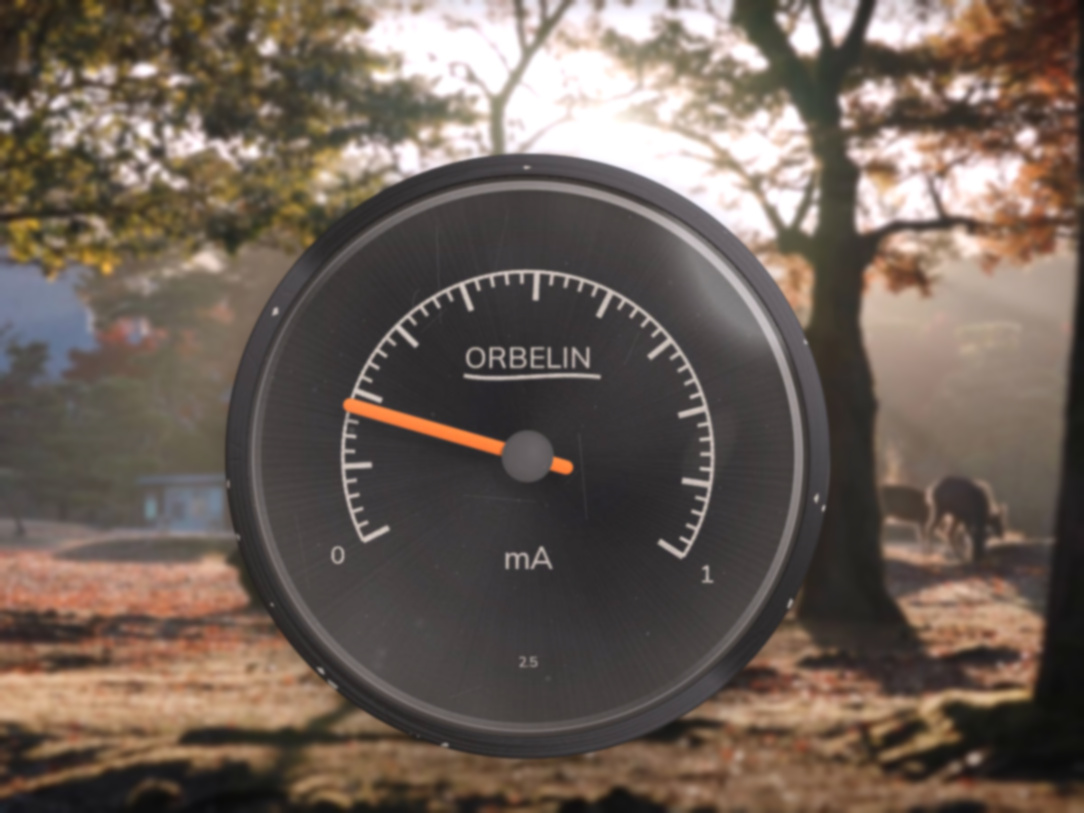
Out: {"value": 0.18, "unit": "mA"}
